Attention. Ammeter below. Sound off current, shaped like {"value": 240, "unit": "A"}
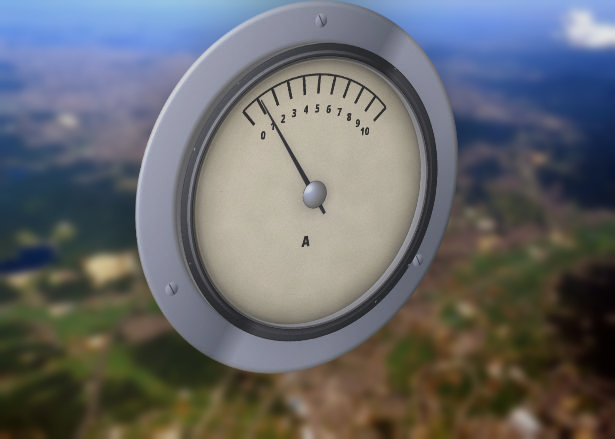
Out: {"value": 1, "unit": "A"}
